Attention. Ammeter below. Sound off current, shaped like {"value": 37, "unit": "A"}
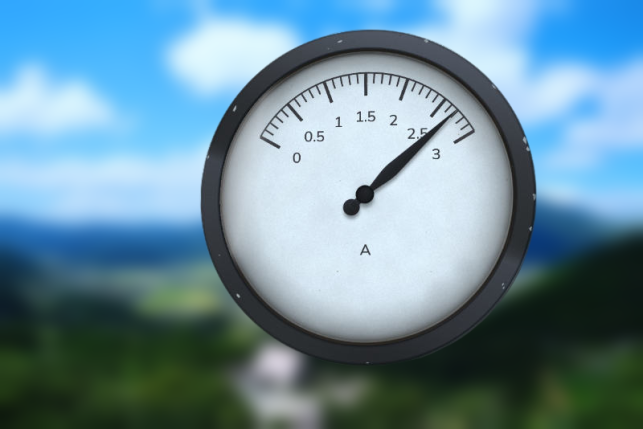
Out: {"value": 2.7, "unit": "A"}
